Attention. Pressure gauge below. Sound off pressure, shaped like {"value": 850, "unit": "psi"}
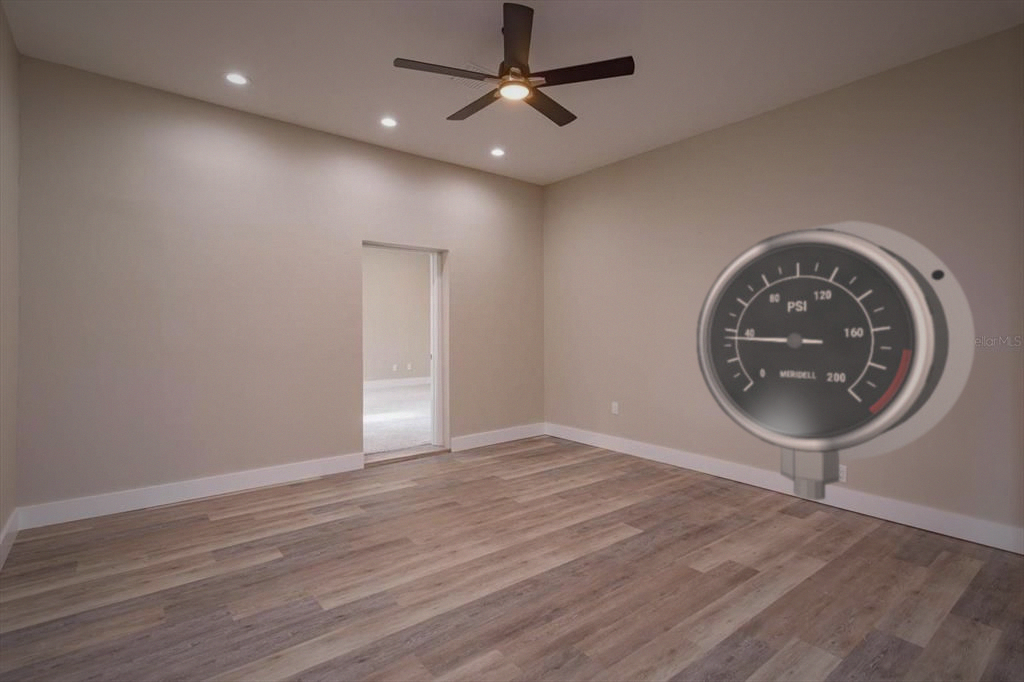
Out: {"value": 35, "unit": "psi"}
